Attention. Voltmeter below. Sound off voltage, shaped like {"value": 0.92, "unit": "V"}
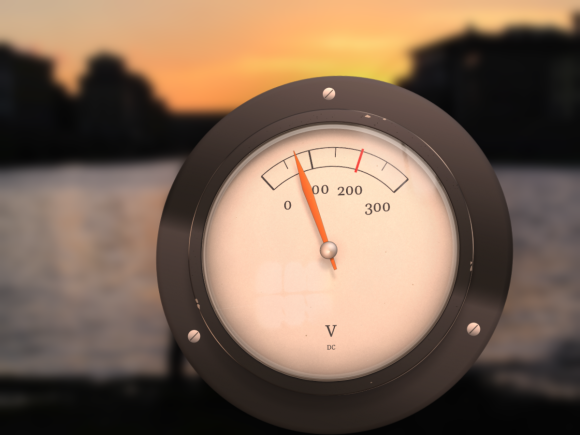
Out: {"value": 75, "unit": "V"}
